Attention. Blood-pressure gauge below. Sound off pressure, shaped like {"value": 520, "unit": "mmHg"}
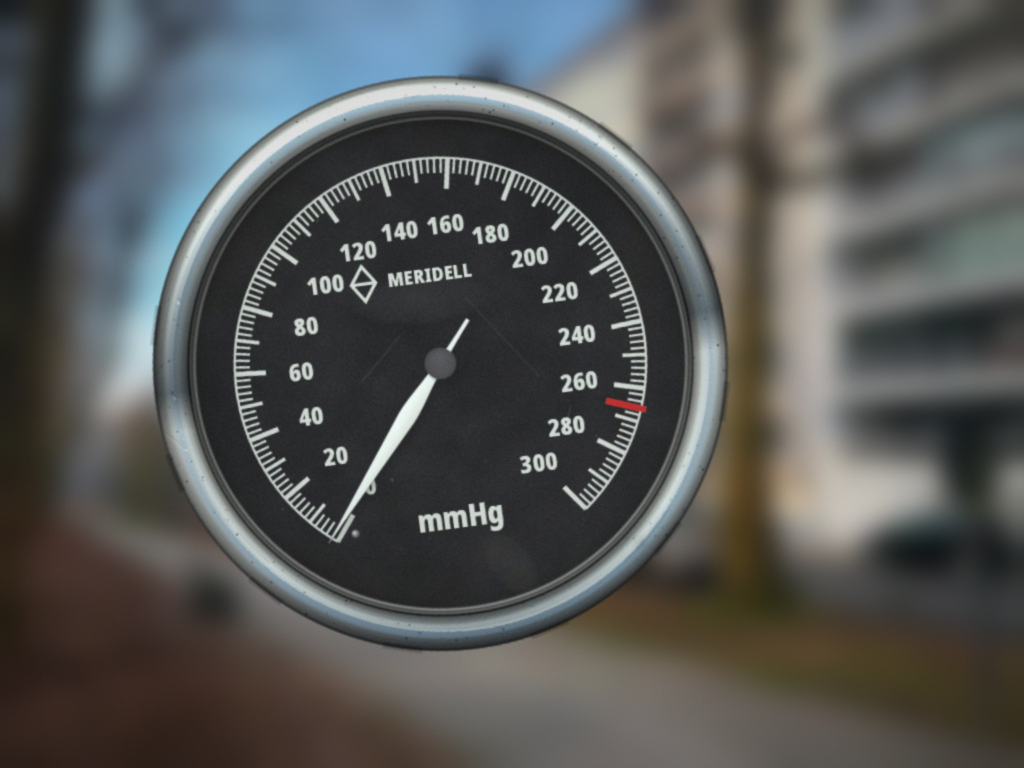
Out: {"value": 2, "unit": "mmHg"}
